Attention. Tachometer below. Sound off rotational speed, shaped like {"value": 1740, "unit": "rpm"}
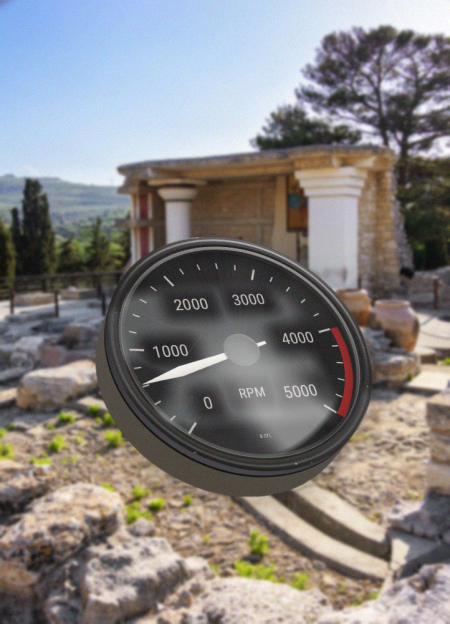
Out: {"value": 600, "unit": "rpm"}
